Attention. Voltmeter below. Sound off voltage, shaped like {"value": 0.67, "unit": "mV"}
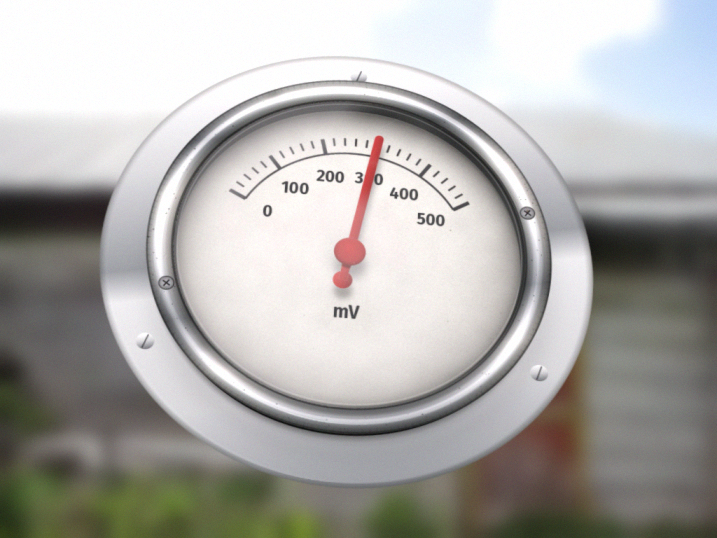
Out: {"value": 300, "unit": "mV"}
